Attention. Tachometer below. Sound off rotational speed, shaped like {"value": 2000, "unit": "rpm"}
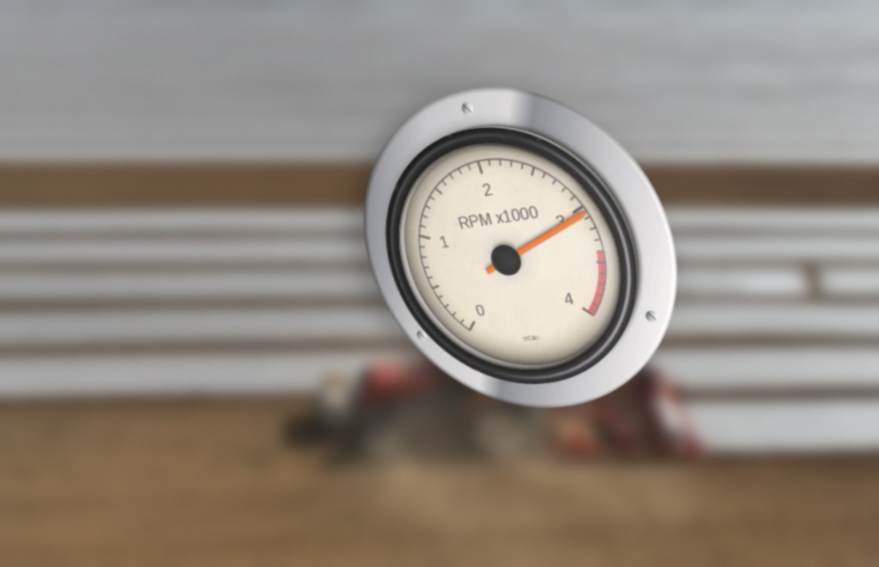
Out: {"value": 3050, "unit": "rpm"}
